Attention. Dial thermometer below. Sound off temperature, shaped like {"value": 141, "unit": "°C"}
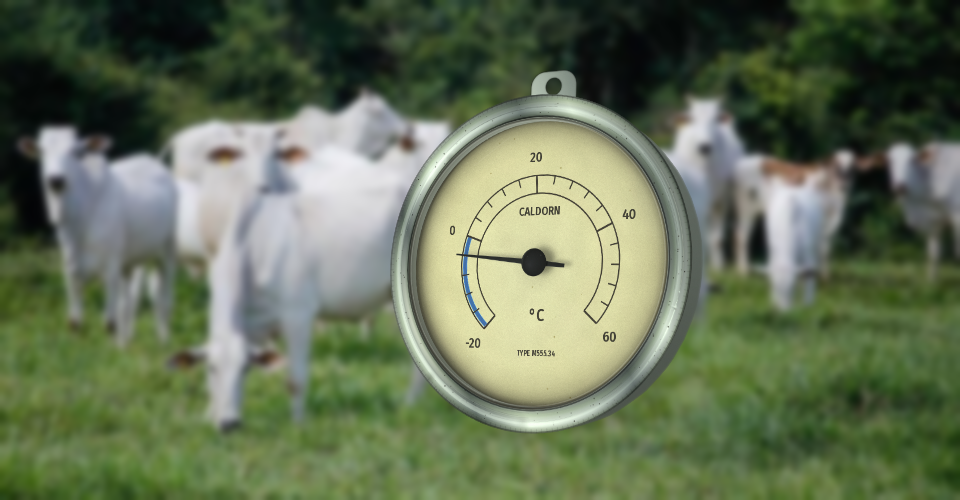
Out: {"value": -4, "unit": "°C"}
